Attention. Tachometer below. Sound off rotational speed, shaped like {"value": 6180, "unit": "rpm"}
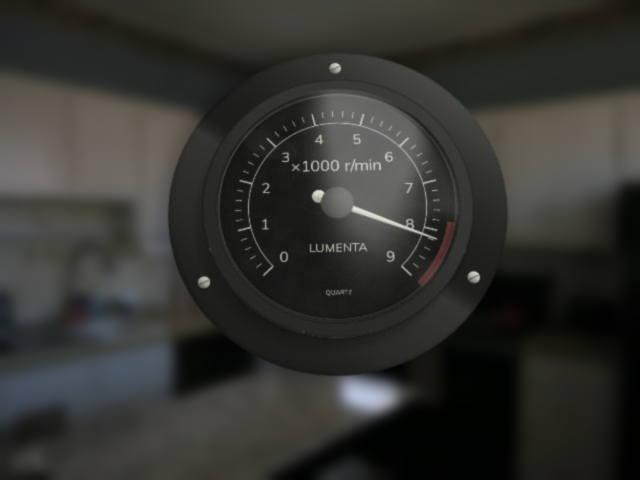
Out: {"value": 8200, "unit": "rpm"}
